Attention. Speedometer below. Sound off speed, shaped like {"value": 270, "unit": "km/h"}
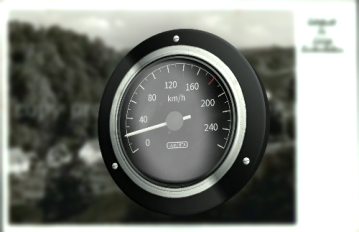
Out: {"value": 20, "unit": "km/h"}
